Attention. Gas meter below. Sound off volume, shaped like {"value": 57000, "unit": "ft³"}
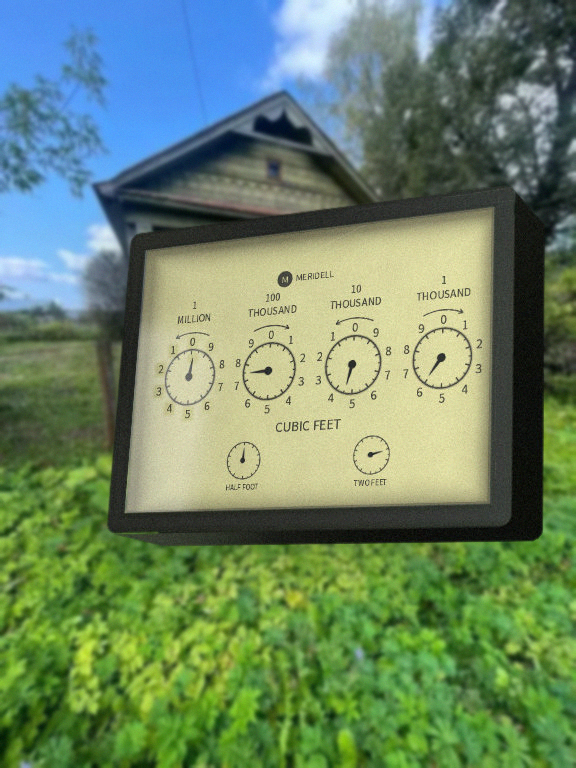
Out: {"value": 974600, "unit": "ft³"}
